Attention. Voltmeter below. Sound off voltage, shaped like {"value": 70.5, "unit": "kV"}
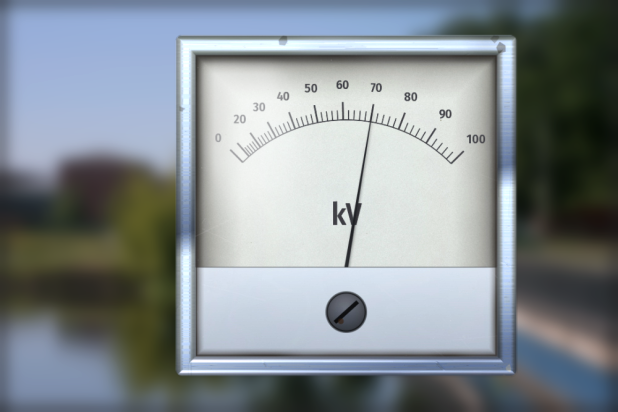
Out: {"value": 70, "unit": "kV"}
